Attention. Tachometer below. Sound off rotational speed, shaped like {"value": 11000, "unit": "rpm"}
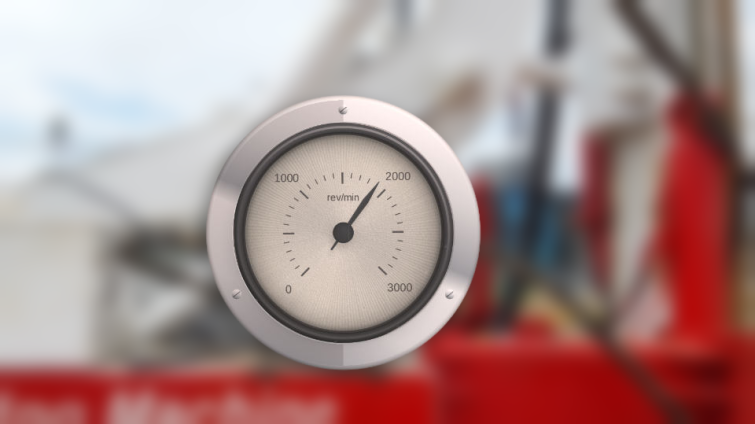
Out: {"value": 1900, "unit": "rpm"}
